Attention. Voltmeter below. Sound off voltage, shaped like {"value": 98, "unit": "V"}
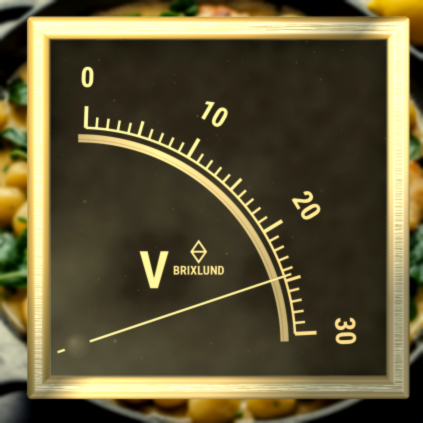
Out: {"value": 24.5, "unit": "V"}
